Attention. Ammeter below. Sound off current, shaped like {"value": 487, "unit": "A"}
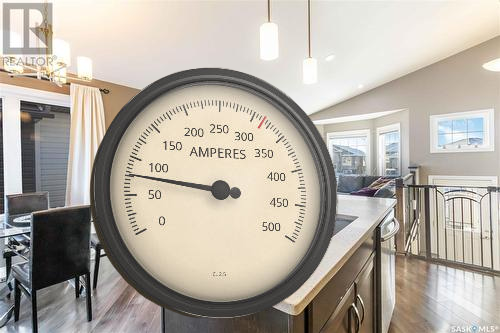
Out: {"value": 75, "unit": "A"}
